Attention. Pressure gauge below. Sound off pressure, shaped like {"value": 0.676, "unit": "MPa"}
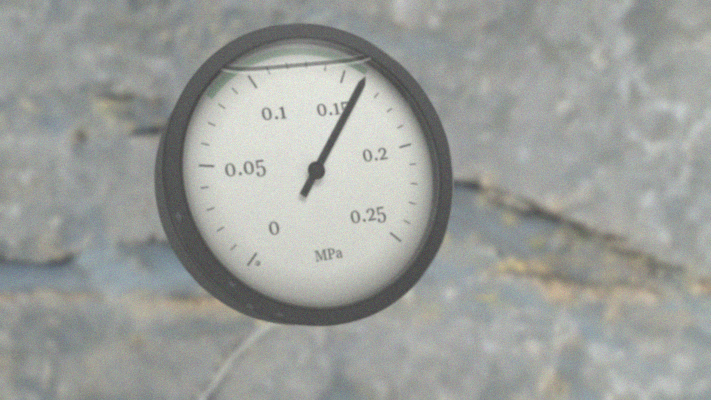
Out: {"value": 0.16, "unit": "MPa"}
